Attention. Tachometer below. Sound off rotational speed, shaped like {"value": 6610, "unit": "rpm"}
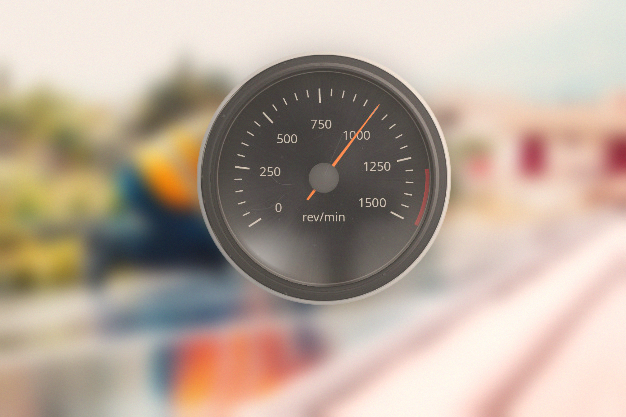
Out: {"value": 1000, "unit": "rpm"}
